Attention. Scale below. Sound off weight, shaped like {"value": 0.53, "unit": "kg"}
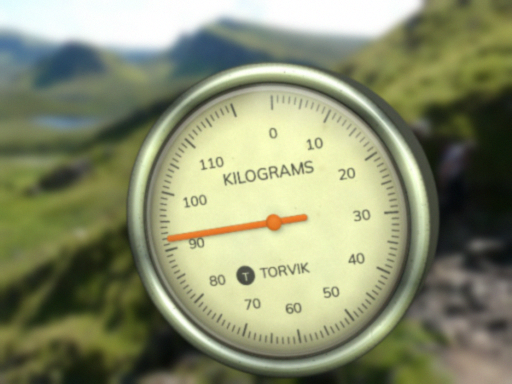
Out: {"value": 92, "unit": "kg"}
